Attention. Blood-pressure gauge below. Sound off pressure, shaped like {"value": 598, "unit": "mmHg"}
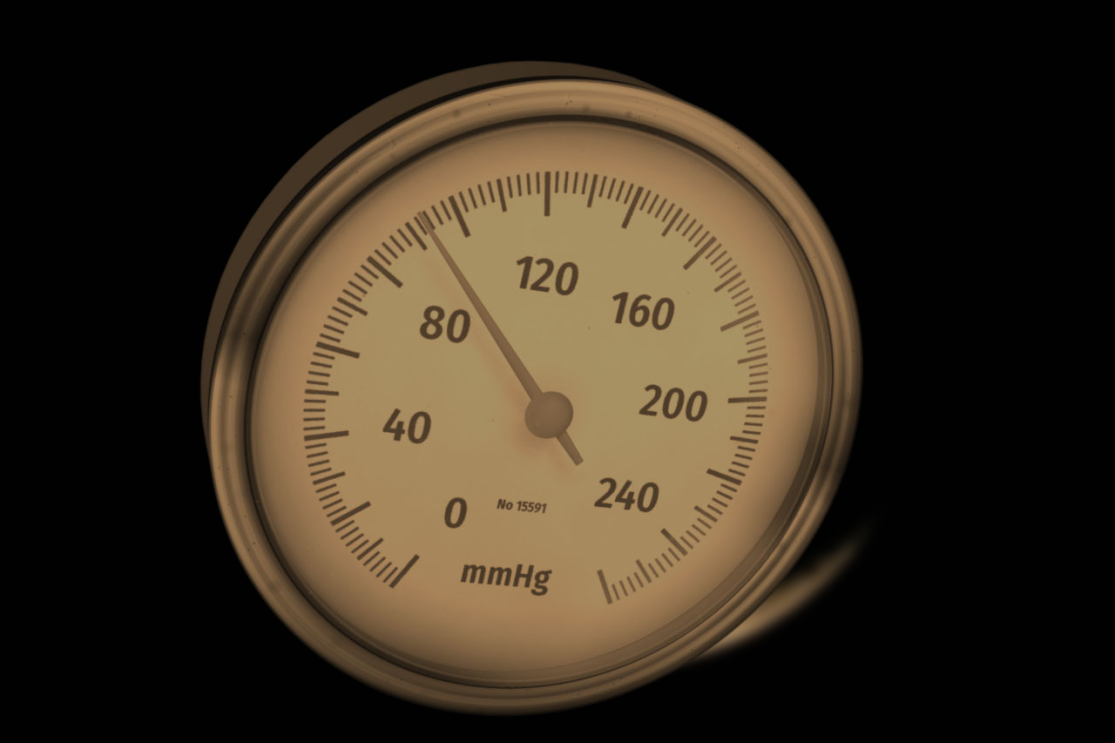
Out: {"value": 93, "unit": "mmHg"}
